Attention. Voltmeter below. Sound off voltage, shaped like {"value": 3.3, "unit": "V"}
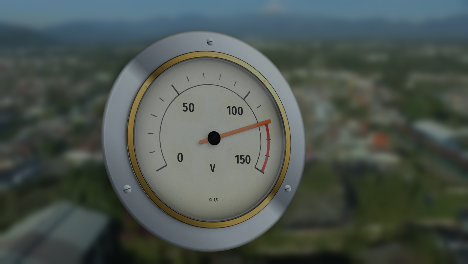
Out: {"value": 120, "unit": "V"}
